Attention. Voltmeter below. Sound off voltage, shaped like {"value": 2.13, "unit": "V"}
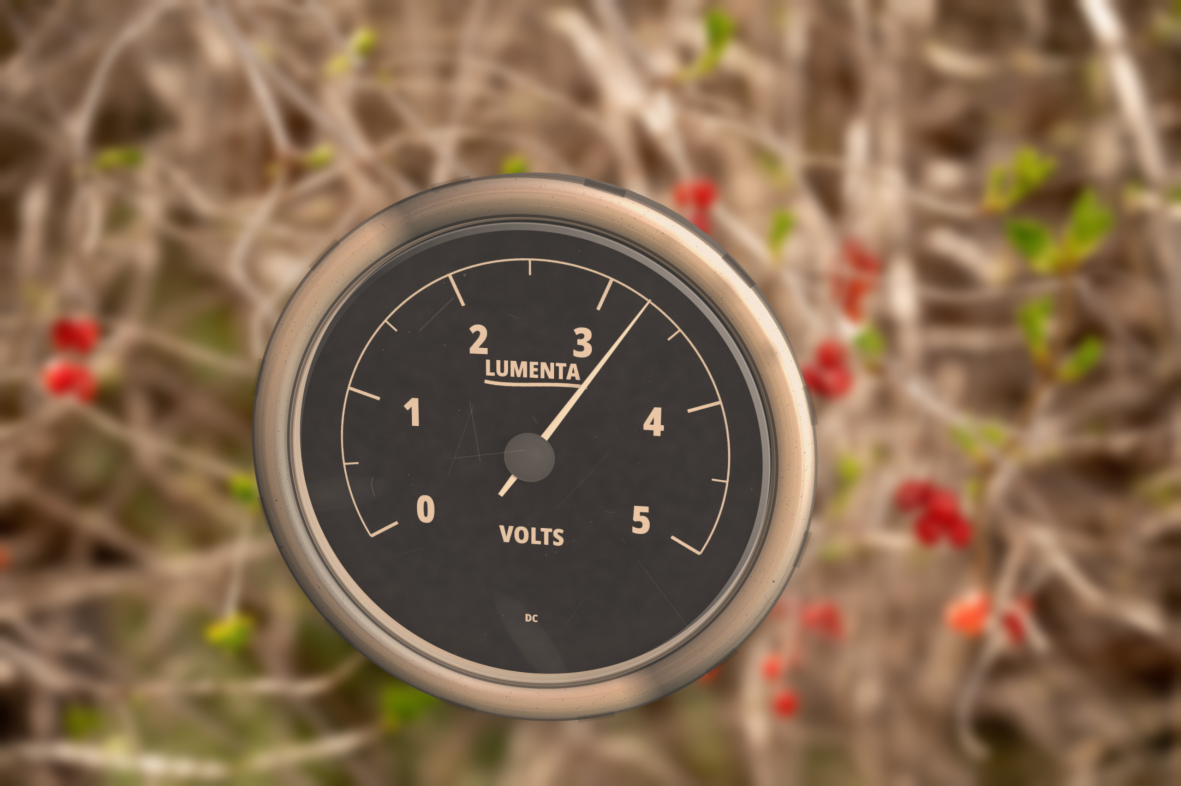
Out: {"value": 3.25, "unit": "V"}
